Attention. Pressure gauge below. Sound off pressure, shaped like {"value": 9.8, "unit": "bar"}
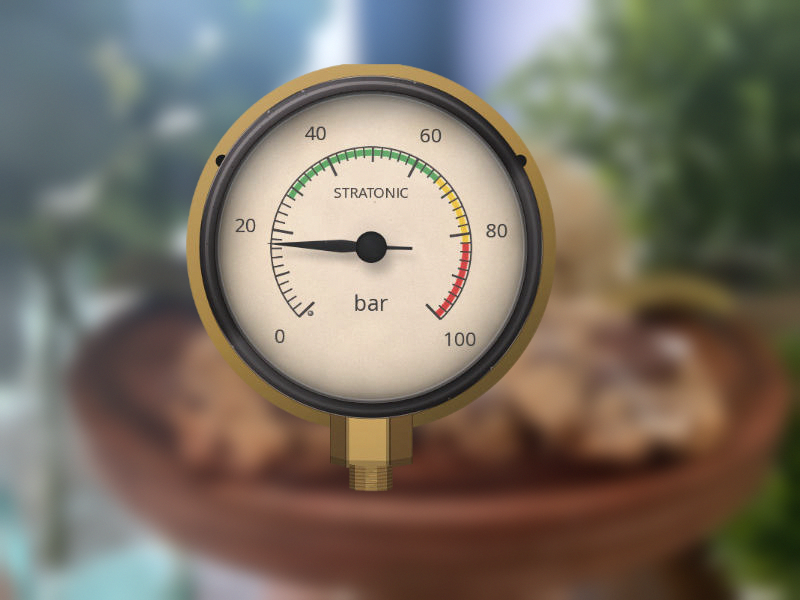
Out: {"value": 17, "unit": "bar"}
